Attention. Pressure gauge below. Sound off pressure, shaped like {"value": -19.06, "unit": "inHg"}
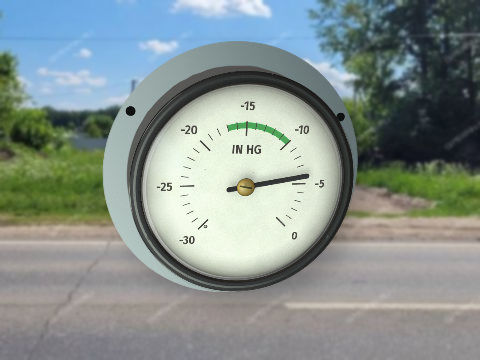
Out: {"value": -6, "unit": "inHg"}
